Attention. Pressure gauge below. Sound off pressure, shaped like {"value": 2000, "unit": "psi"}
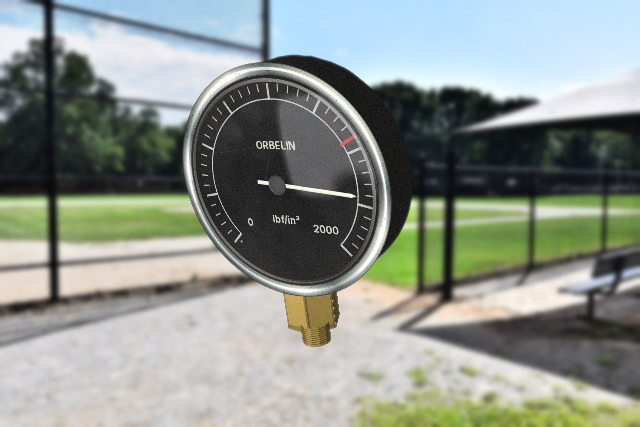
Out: {"value": 1700, "unit": "psi"}
